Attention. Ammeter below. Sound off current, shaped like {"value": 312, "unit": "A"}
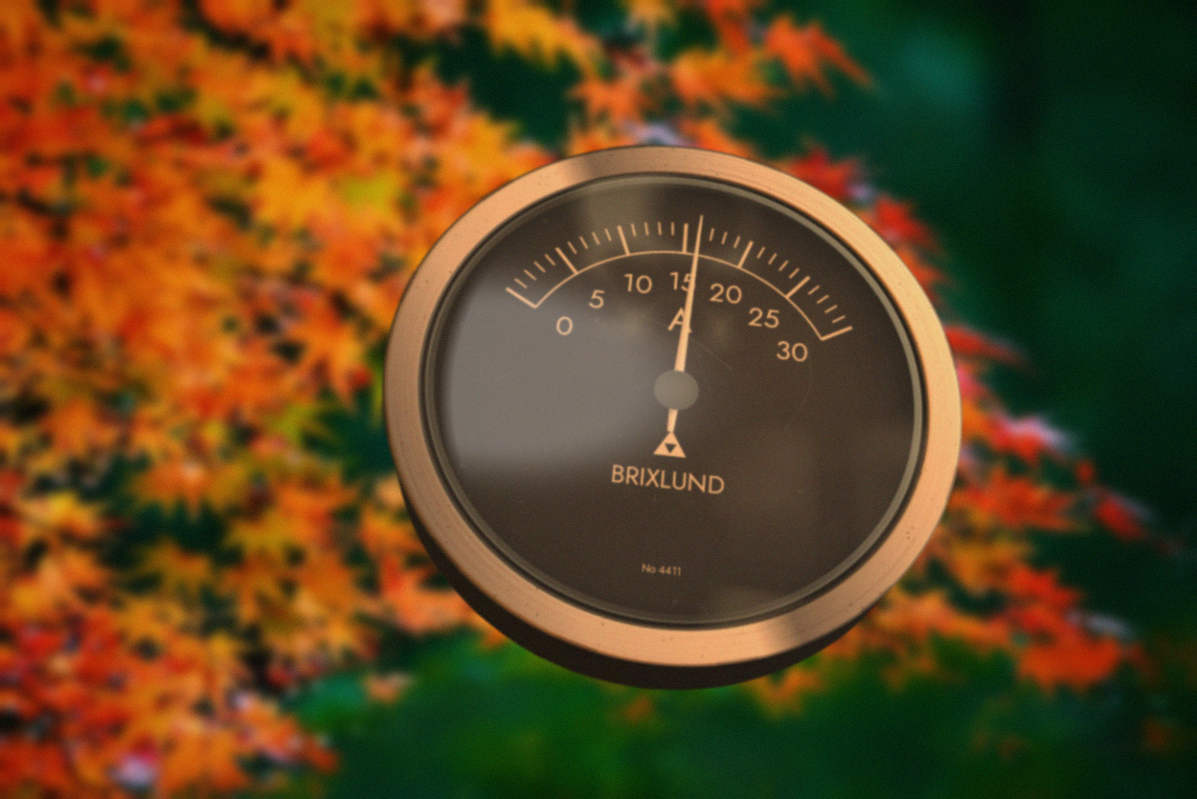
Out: {"value": 16, "unit": "A"}
